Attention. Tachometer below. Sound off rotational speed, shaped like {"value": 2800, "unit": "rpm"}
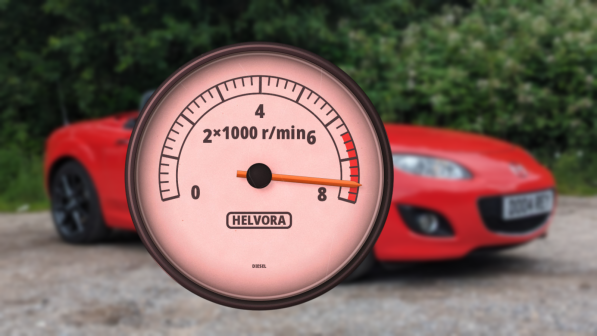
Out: {"value": 7600, "unit": "rpm"}
